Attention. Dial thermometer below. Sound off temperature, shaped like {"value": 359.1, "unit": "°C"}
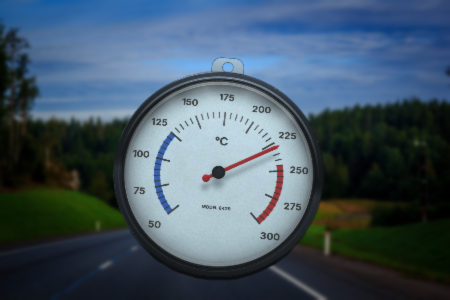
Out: {"value": 230, "unit": "°C"}
